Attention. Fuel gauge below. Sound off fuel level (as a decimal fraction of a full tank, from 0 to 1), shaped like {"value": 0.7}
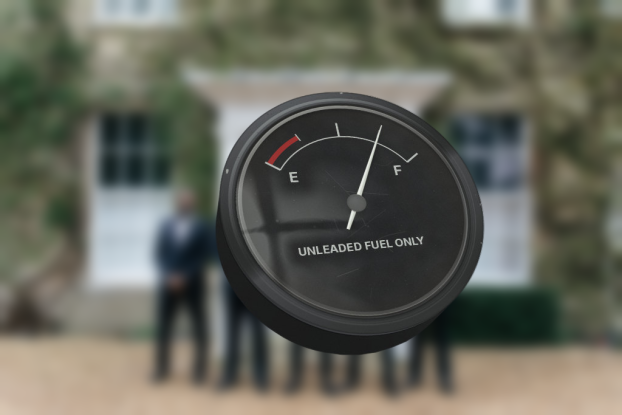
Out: {"value": 0.75}
